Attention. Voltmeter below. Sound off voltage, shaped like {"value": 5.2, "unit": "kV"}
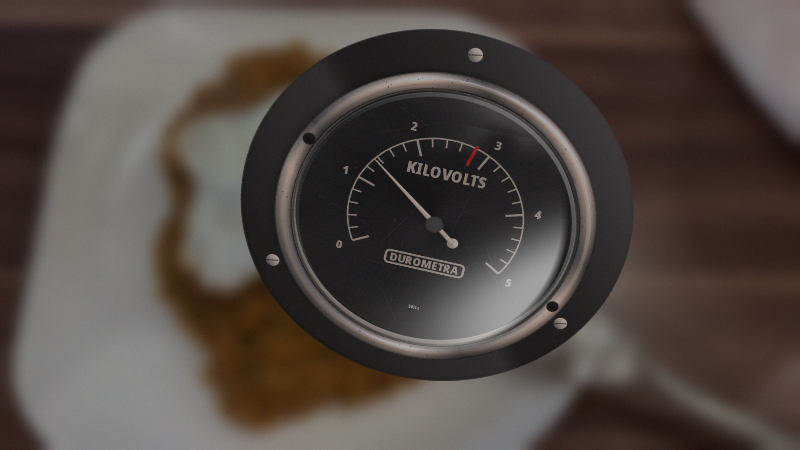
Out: {"value": 1.4, "unit": "kV"}
